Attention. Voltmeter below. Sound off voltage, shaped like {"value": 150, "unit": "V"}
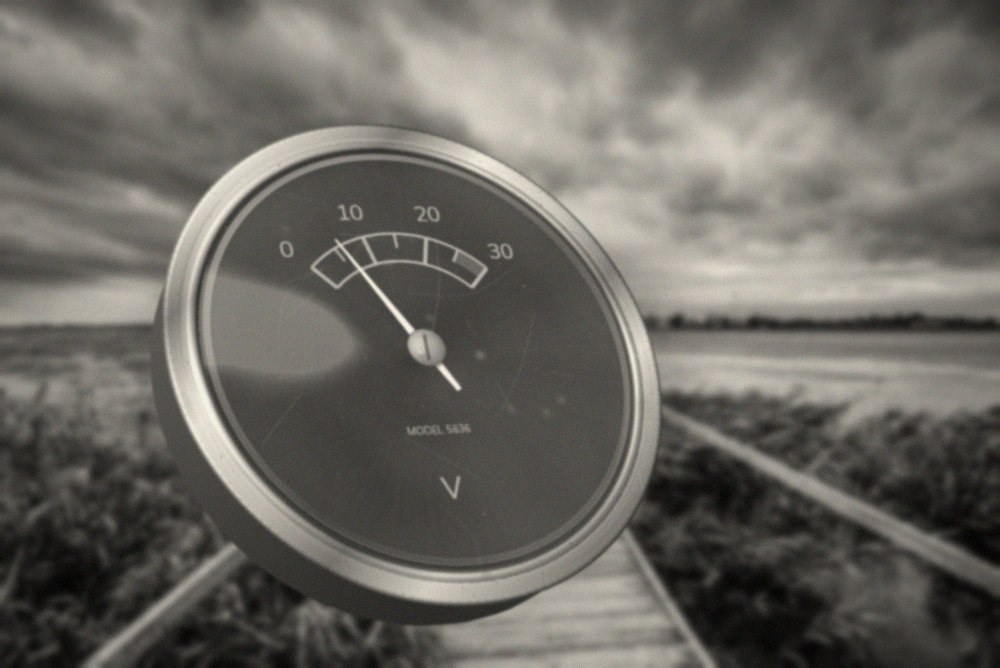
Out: {"value": 5, "unit": "V"}
